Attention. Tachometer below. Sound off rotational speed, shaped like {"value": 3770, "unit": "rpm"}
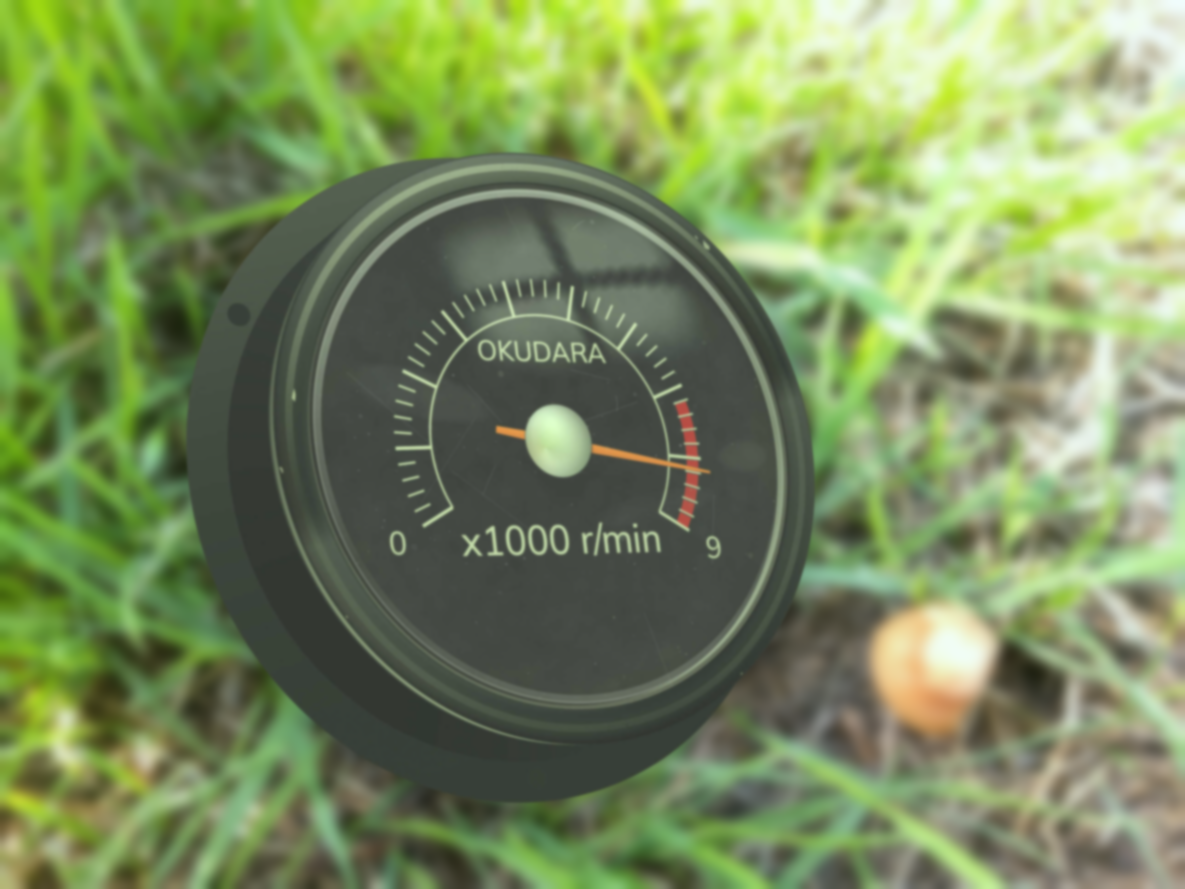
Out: {"value": 8200, "unit": "rpm"}
